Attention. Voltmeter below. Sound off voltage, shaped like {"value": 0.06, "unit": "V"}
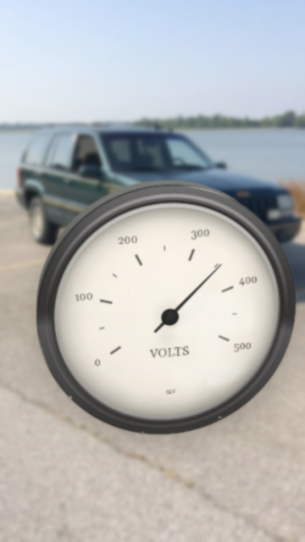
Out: {"value": 350, "unit": "V"}
